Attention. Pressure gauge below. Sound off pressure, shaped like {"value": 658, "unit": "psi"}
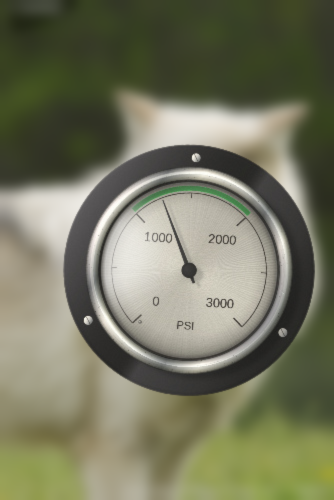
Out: {"value": 1250, "unit": "psi"}
